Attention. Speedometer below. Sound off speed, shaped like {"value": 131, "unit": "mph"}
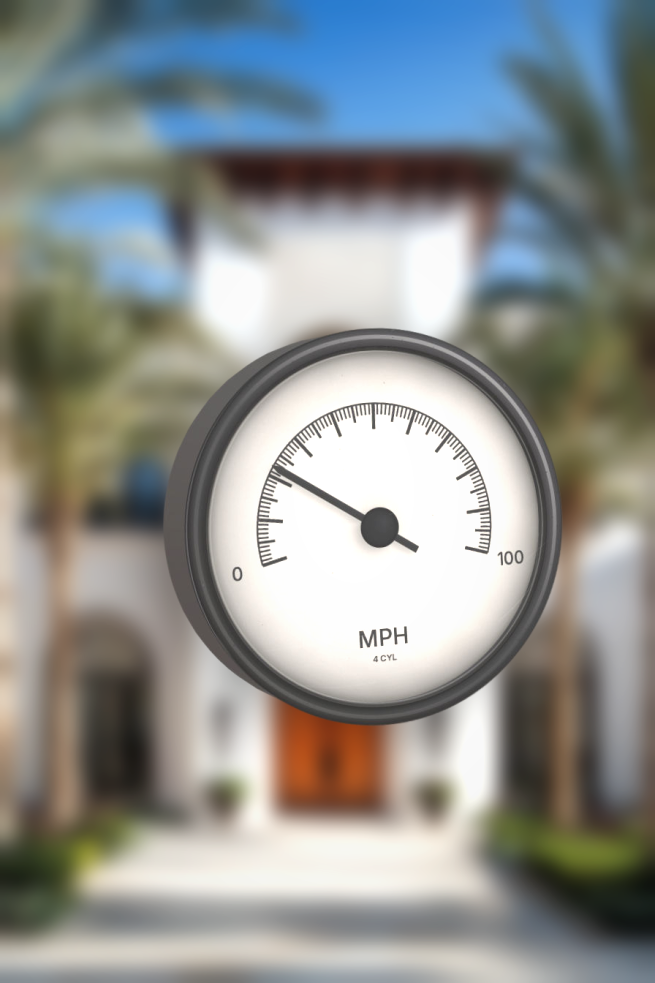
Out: {"value": 22, "unit": "mph"}
